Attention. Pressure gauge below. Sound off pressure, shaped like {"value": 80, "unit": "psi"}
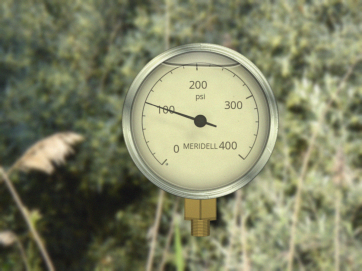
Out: {"value": 100, "unit": "psi"}
